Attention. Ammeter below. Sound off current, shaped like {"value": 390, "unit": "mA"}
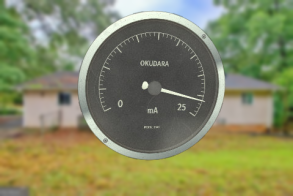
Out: {"value": 23, "unit": "mA"}
